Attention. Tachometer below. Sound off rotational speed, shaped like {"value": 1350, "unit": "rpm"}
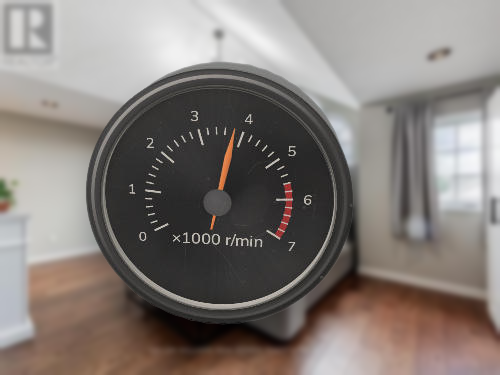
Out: {"value": 3800, "unit": "rpm"}
